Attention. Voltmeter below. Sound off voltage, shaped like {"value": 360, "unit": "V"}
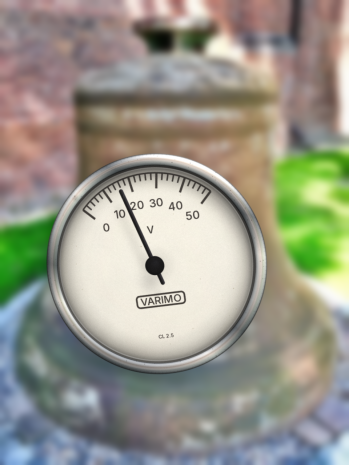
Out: {"value": 16, "unit": "V"}
